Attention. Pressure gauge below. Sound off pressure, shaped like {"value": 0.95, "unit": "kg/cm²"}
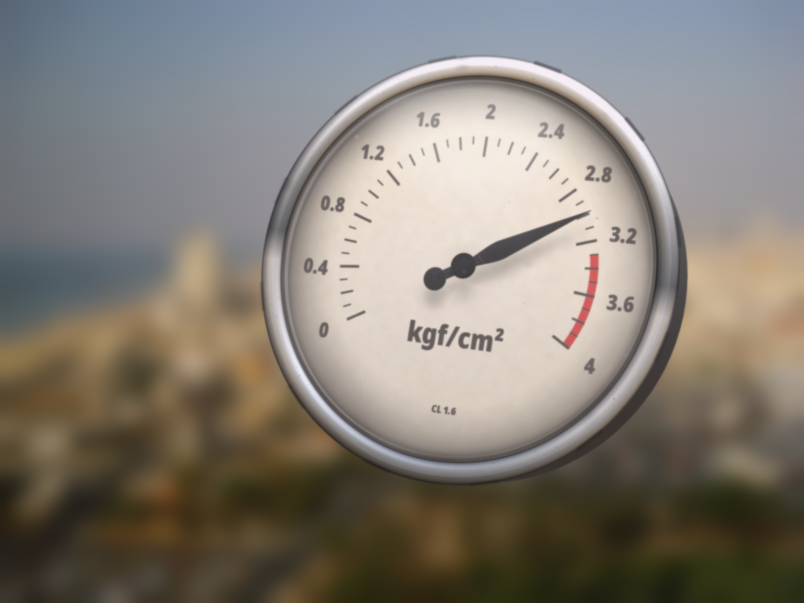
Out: {"value": 3, "unit": "kg/cm²"}
